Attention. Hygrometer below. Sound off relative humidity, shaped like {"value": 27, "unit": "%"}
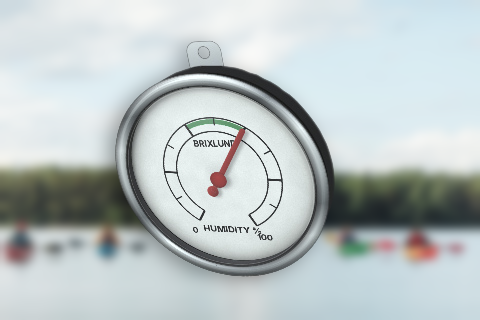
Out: {"value": 60, "unit": "%"}
